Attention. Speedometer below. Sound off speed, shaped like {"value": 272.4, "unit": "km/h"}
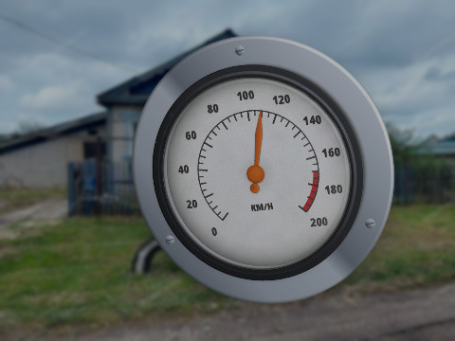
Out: {"value": 110, "unit": "km/h"}
